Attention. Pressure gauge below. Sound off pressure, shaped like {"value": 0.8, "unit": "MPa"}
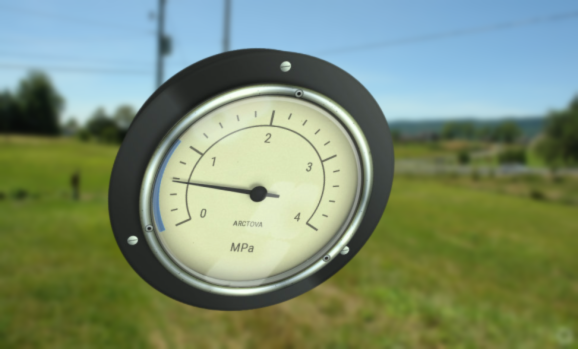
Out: {"value": 0.6, "unit": "MPa"}
